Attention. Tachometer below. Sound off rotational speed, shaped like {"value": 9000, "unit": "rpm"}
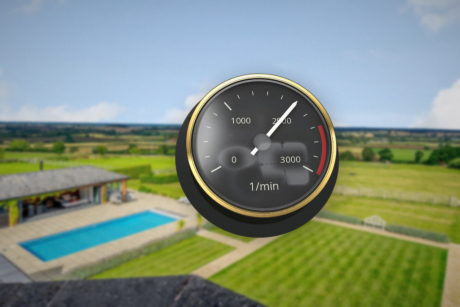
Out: {"value": 2000, "unit": "rpm"}
